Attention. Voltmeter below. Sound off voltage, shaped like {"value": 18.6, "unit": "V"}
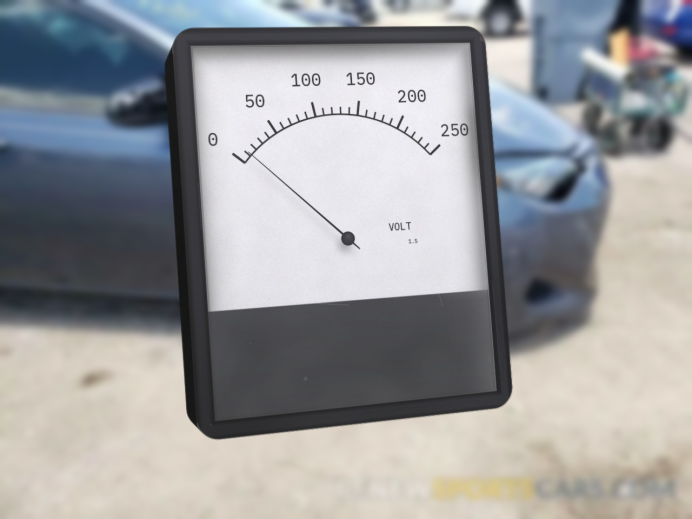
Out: {"value": 10, "unit": "V"}
